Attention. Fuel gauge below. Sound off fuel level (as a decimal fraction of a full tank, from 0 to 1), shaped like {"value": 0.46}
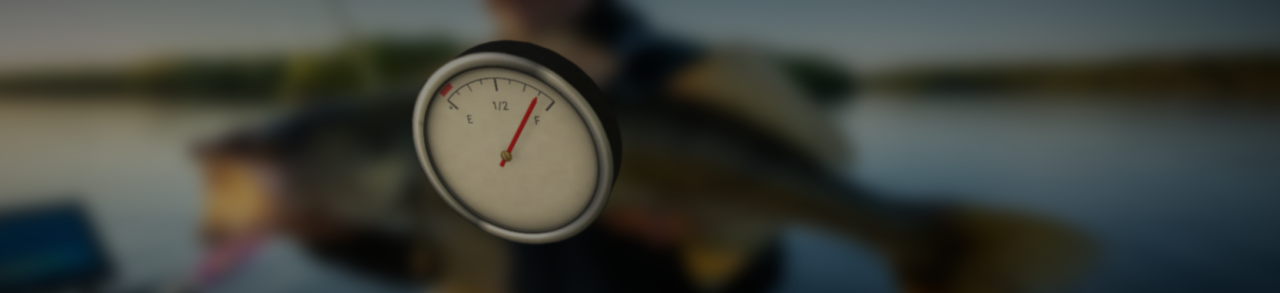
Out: {"value": 0.875}
